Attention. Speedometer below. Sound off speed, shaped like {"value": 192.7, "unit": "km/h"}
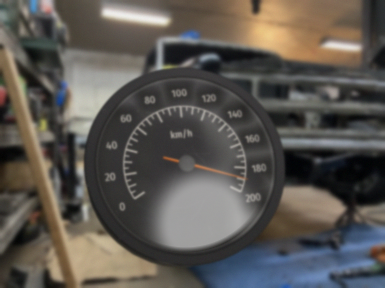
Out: {"value": 190, "unit": "km/h"}
